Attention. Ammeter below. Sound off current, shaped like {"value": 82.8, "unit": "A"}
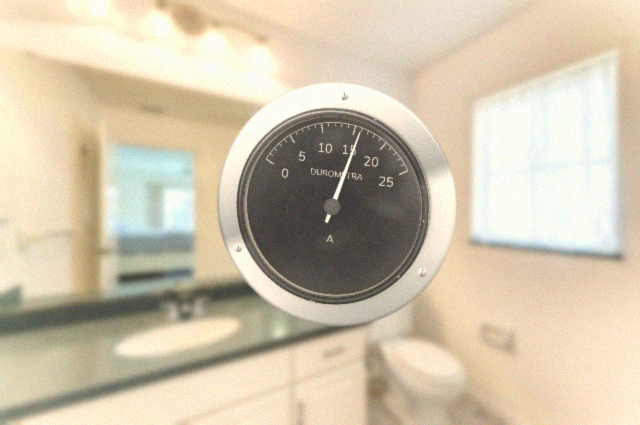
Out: {"value": 16, "unit": "A"}
